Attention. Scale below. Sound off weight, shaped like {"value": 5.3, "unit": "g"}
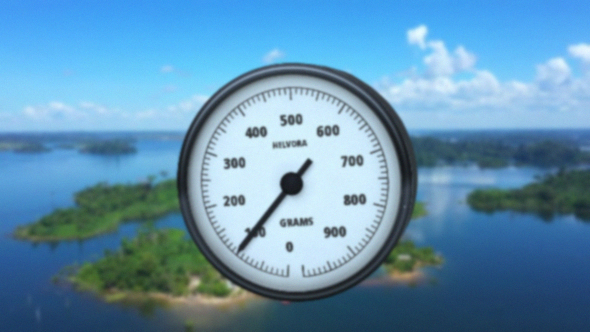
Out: {"value": 100, "unit": "g"}
